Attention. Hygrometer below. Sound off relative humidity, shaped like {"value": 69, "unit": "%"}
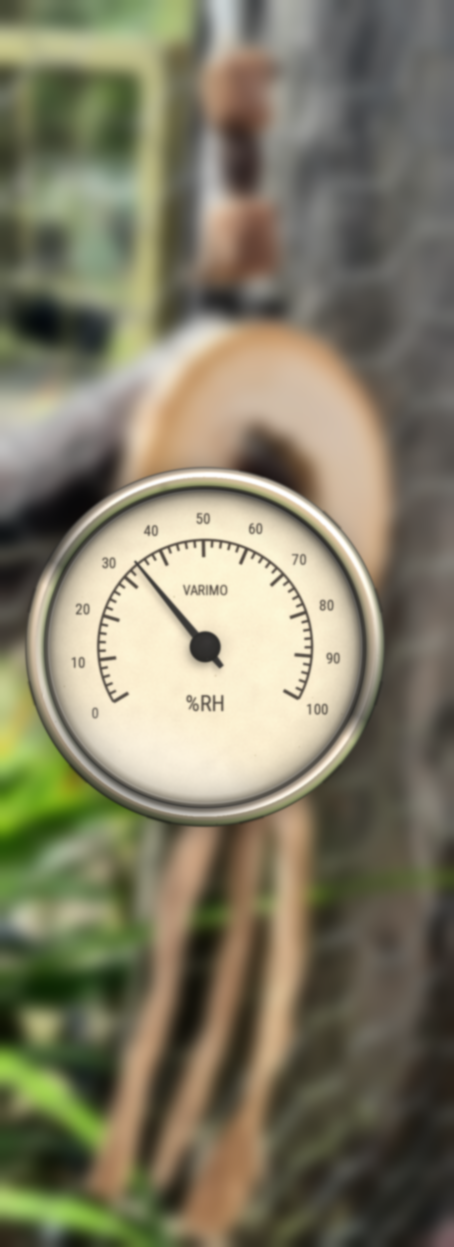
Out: {"value": 34, "unit": "%"}
